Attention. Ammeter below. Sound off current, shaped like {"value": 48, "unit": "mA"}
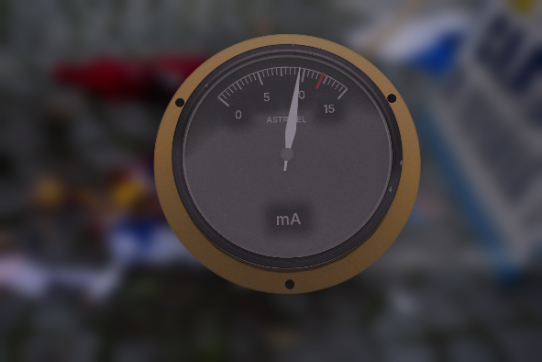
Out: {"value": 9.5, "unit": "mA"}
